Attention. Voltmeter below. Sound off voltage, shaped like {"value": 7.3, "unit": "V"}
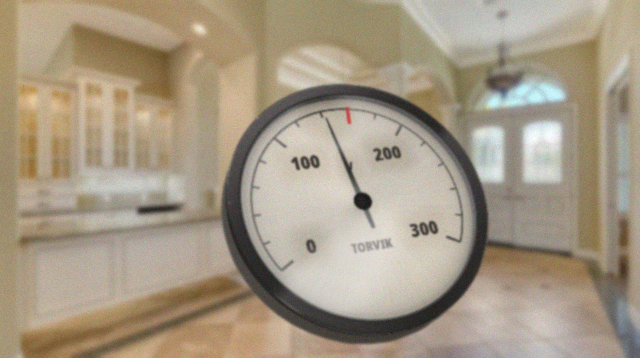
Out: {"value": 140, "unit": "V"}
